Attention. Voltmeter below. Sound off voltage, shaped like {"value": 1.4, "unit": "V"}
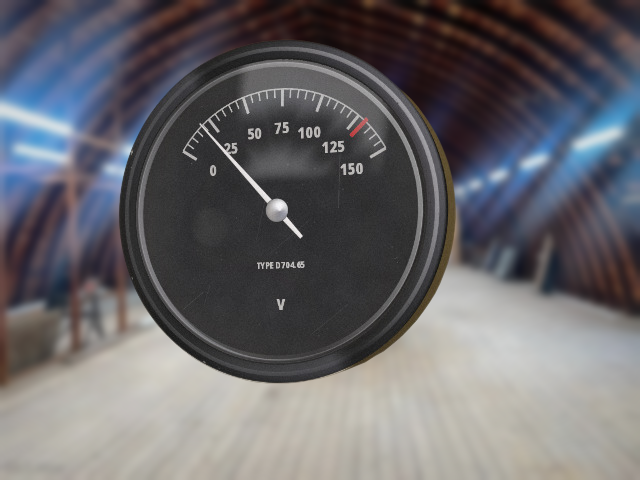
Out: {"value": 20, "unit": "V"}
